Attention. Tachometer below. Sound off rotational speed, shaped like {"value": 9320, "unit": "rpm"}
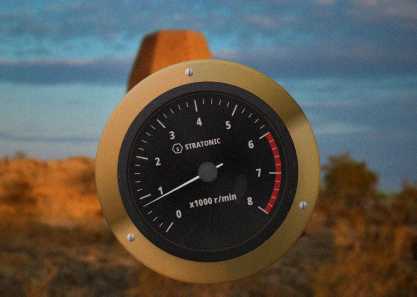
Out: {"value": 800, "unit": "rpm"}
